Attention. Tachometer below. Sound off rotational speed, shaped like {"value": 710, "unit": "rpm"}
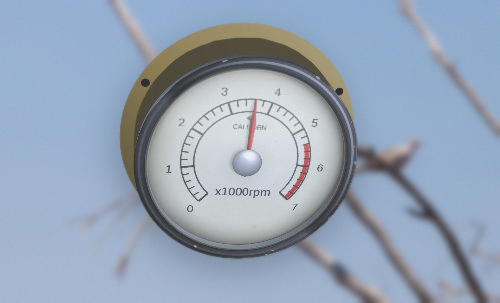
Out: {"value": 3600, "unit": "rpm"}
